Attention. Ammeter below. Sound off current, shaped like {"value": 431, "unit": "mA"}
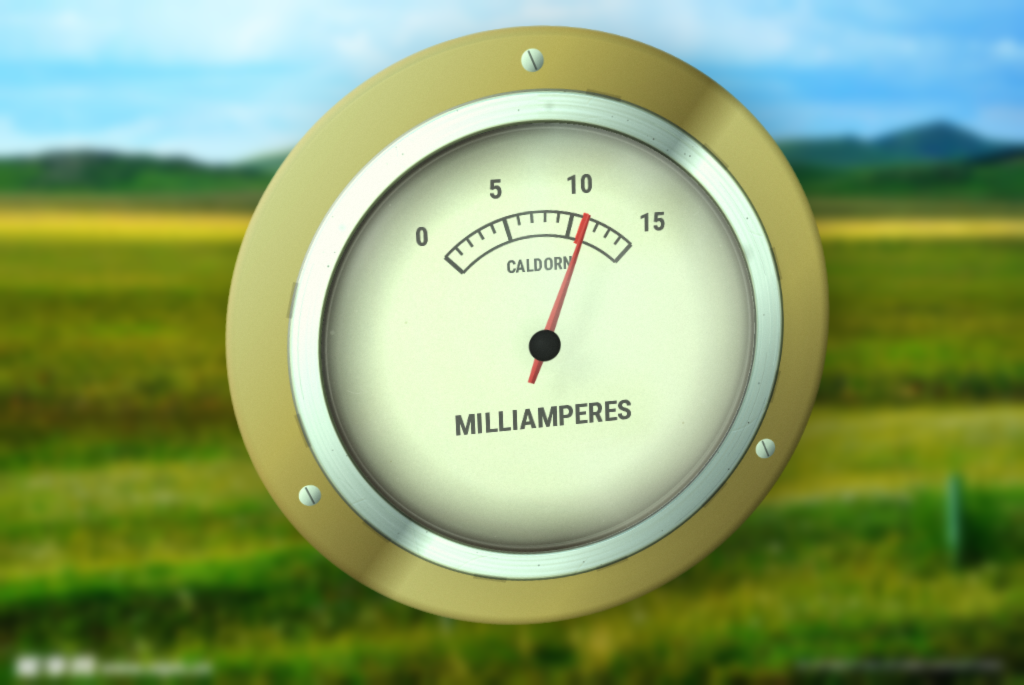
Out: {"value": 11, "unit": "mA"}
